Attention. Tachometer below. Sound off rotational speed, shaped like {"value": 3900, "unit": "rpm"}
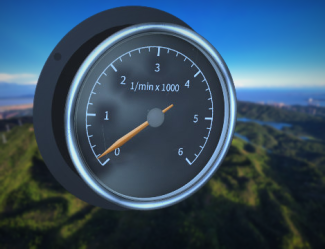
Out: {"value": 200, "unit": "rpm"}
